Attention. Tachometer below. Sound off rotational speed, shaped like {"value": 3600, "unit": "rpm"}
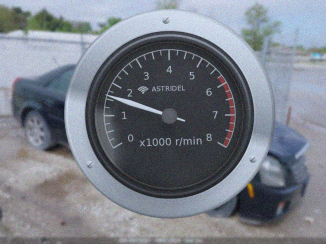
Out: {"value": 1625, "unit": "rpm"}
